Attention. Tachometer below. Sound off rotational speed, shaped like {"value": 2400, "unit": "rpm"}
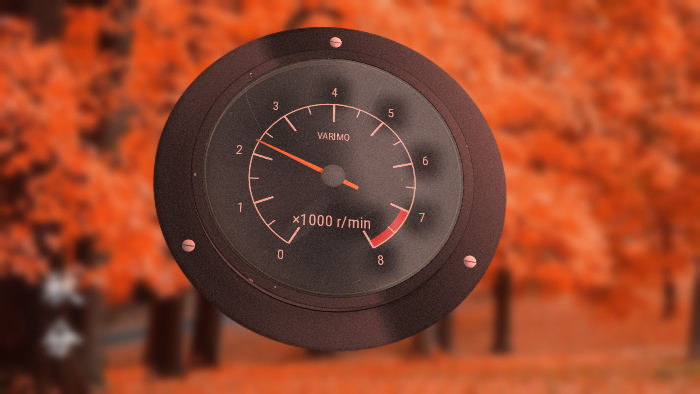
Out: {"value": 2250, "unit": "rpm"}
